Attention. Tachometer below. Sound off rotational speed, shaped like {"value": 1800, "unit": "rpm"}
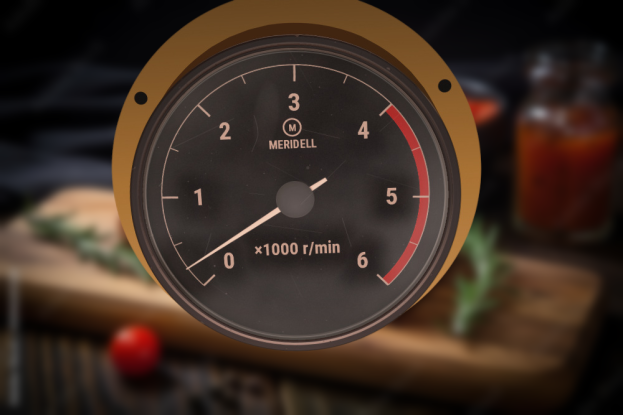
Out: {"value": 250, "unit": "rpm"}
